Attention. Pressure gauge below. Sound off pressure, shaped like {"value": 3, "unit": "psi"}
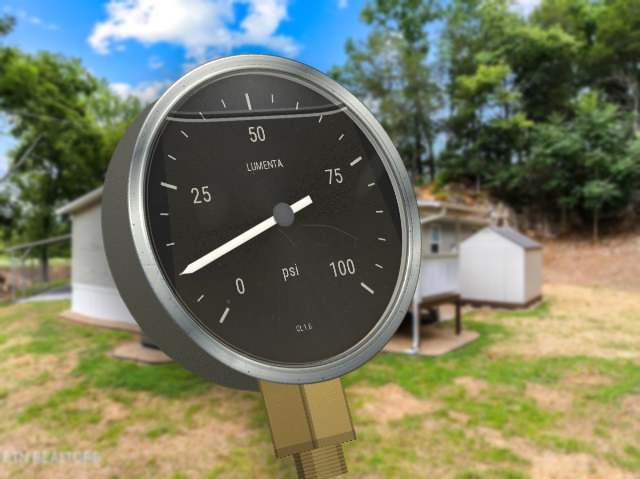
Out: {"value": 10, "unit": "psi"}
